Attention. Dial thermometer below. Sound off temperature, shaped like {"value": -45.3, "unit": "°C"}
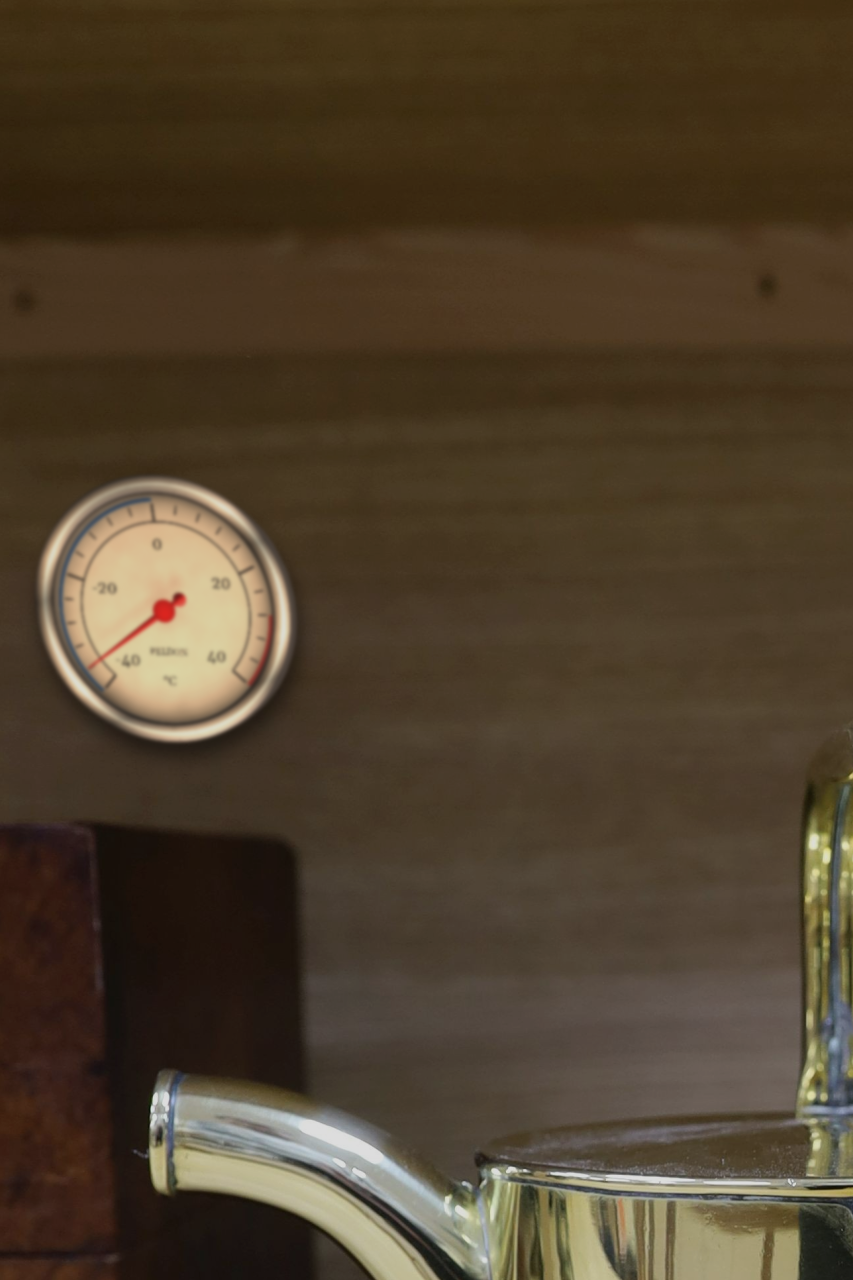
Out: {"value": -36, "unit": "°C"}
